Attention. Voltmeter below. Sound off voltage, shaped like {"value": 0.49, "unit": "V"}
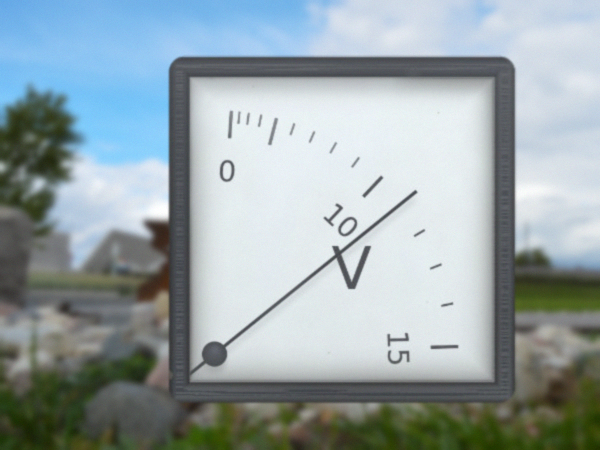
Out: {"value": 11, "unit": "V"}
